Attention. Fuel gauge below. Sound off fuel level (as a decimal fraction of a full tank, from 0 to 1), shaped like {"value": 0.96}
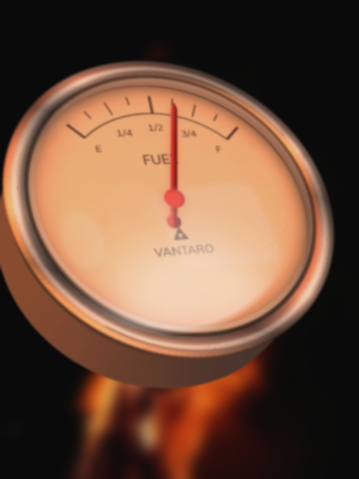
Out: {"value": 0.625}
